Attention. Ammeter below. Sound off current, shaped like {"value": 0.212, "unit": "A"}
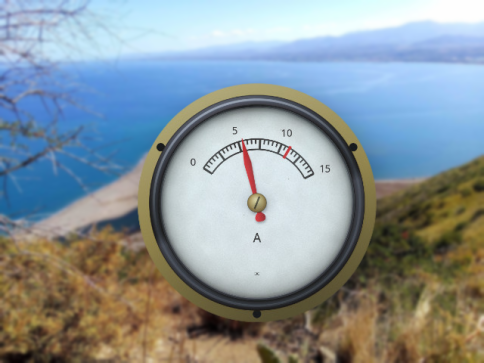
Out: {"value": 5.5, "unit": "A"}
